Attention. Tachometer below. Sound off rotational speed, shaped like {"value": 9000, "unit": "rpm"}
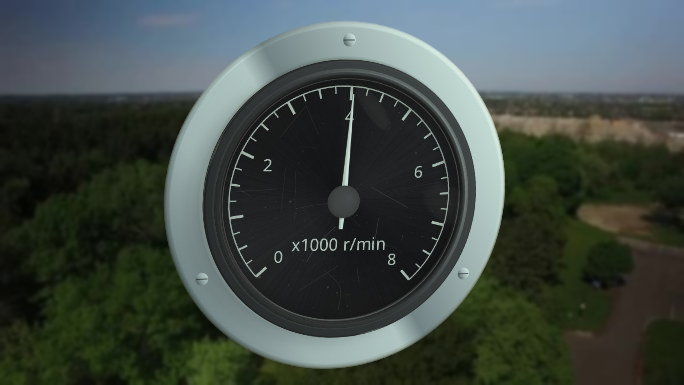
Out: {"value": 4000, "unit": "rpm"}
